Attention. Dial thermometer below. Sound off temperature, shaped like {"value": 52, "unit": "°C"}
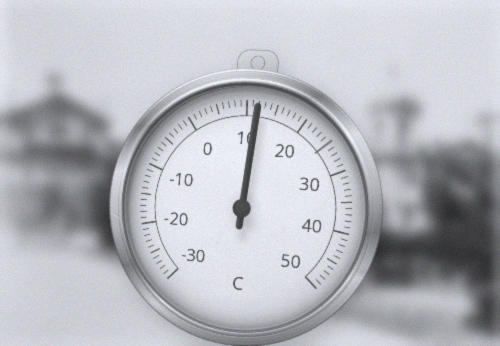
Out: {"value": 12, "unit": "°C"}
